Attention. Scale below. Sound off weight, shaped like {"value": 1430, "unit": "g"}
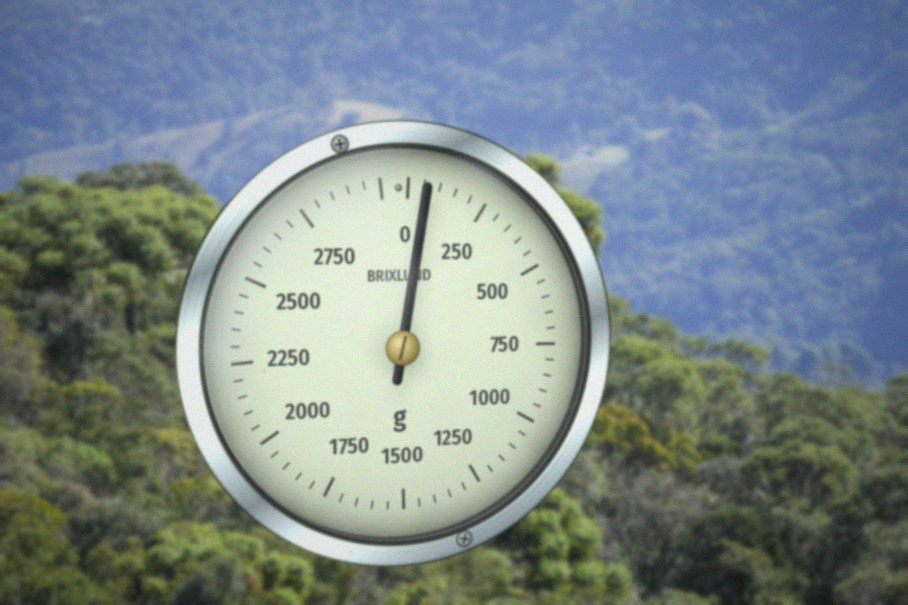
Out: {"value": 50, "unit": "g"}
